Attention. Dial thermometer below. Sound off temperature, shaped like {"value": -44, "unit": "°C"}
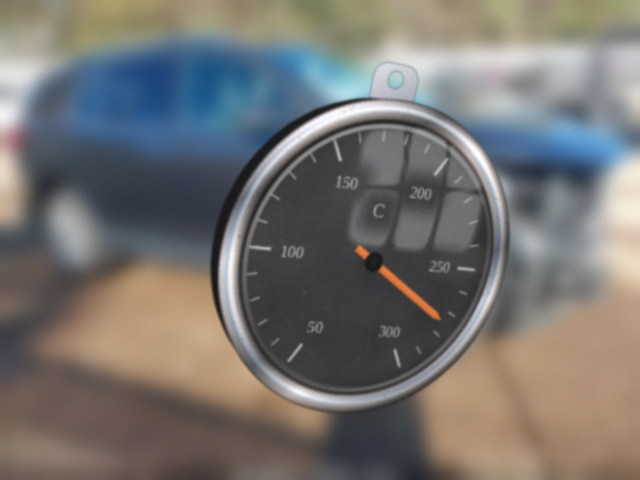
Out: {"value": 275, "unit": "°C"}
